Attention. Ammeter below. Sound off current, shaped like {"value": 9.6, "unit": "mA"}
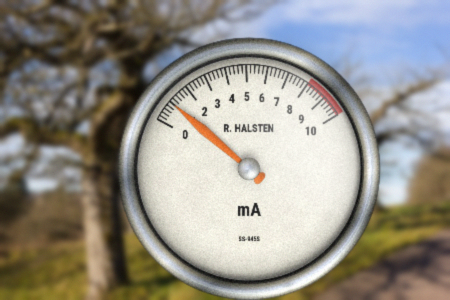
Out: {"value": 1, "unit": "mA"}
